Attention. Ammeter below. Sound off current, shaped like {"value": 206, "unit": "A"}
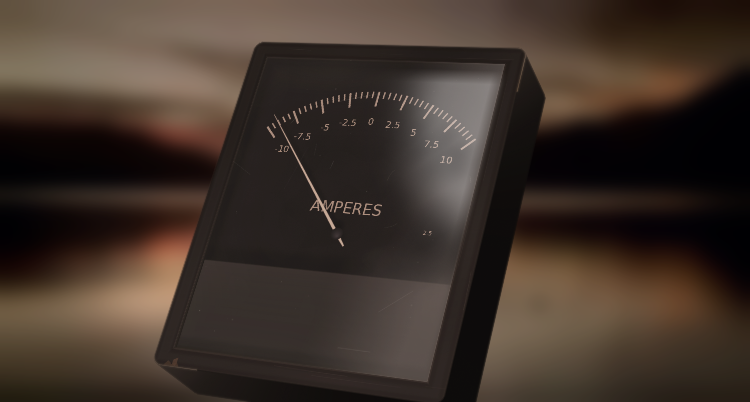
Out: {"value": -9, "unit": "A"}
